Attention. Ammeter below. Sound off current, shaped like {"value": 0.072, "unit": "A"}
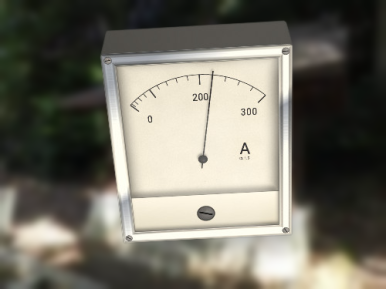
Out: {"value": 220, "unit": "A"}
